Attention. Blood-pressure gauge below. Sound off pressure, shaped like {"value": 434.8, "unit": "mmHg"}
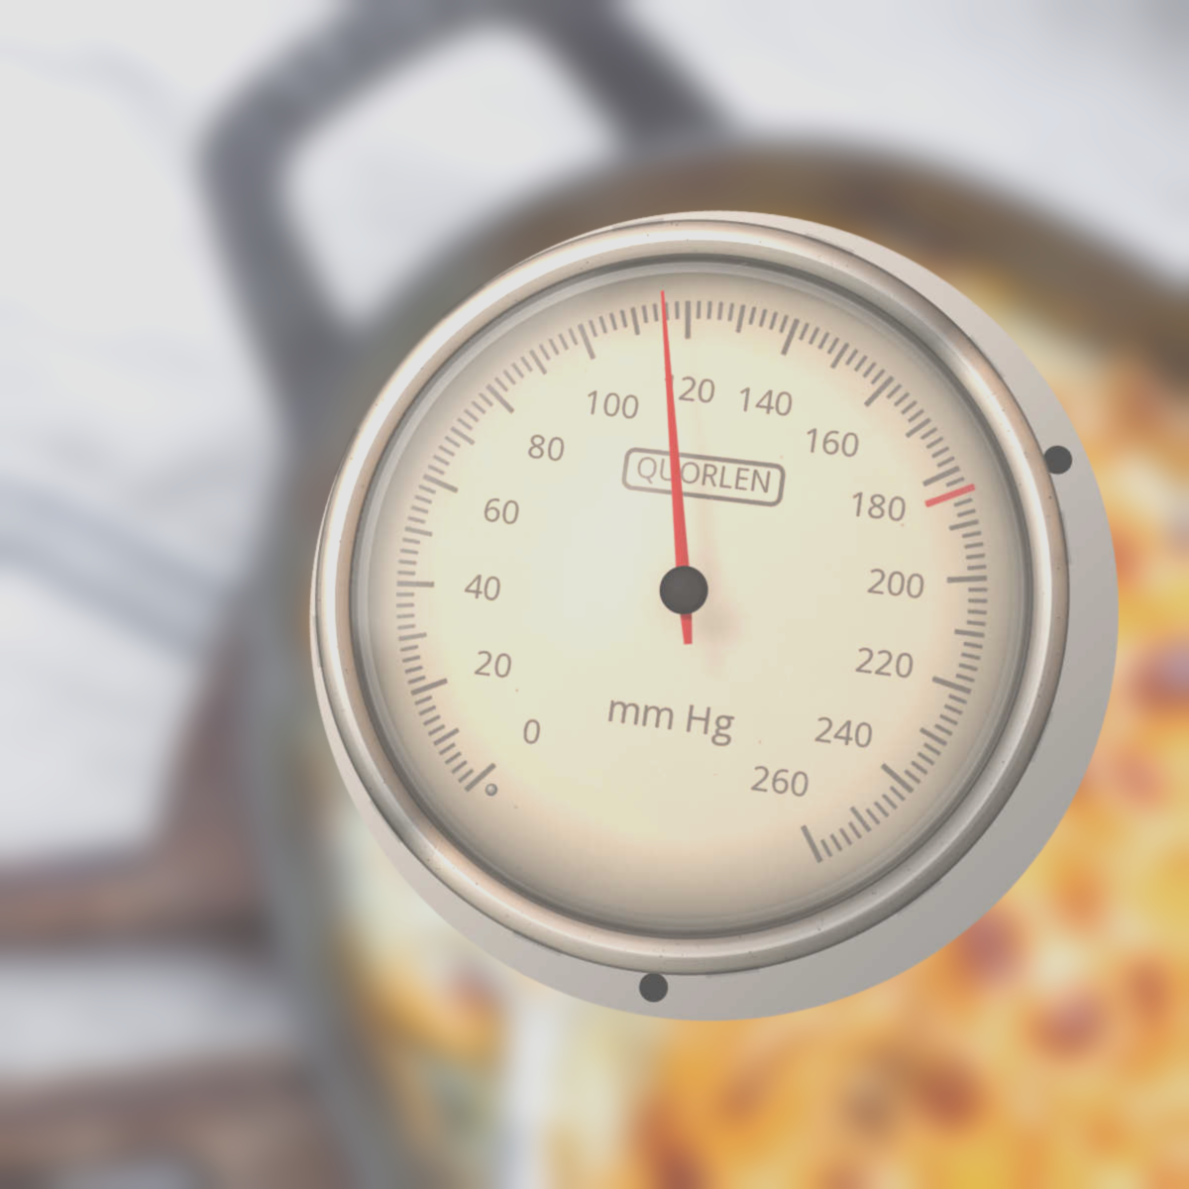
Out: {"value": 116, "unit": "mmHg"}
